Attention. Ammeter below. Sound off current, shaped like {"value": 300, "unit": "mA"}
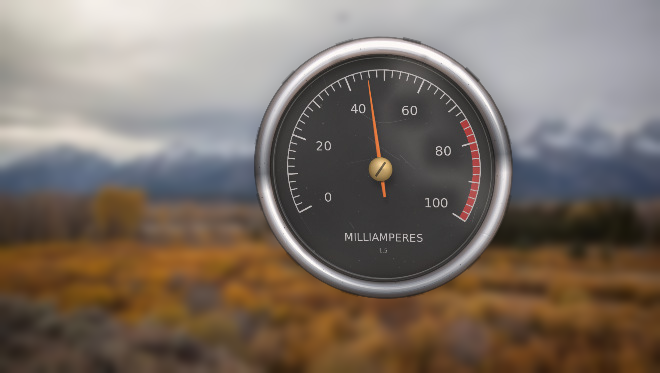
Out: {"value": 46, "unit": "mA"}
